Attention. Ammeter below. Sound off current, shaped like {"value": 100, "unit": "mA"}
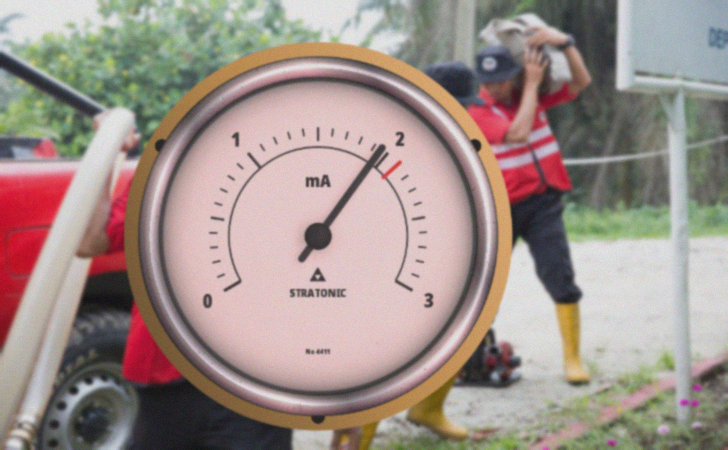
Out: {"value": 1.95, "unit": "mA"}
